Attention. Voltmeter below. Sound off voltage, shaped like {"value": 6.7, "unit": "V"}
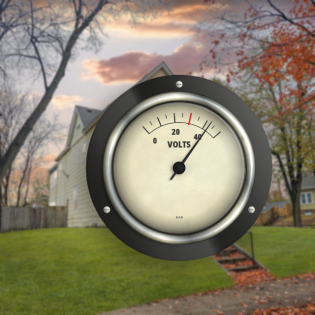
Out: {"value": 42.5, "unit": "V"}
